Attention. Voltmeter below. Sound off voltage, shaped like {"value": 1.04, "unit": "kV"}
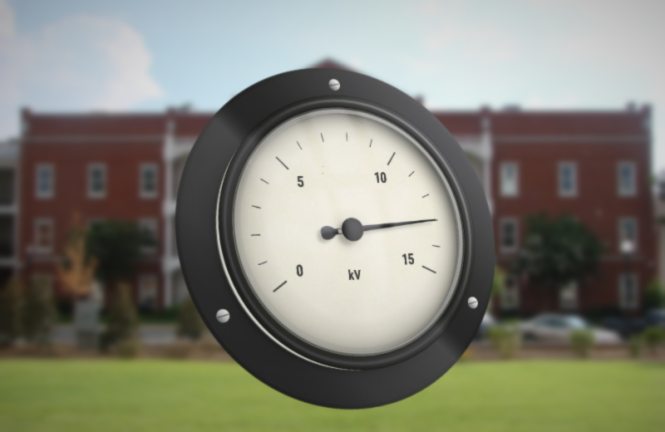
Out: {"value": 13, "unit": "kV"}
